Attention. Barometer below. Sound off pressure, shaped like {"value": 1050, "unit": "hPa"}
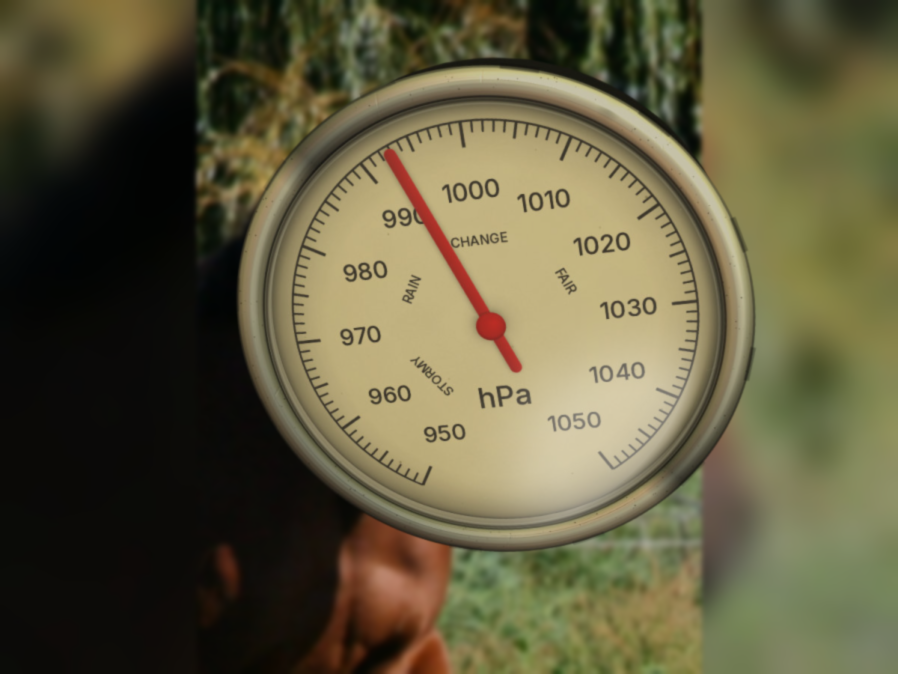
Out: {"value": 993, "unit": "hPa"}
